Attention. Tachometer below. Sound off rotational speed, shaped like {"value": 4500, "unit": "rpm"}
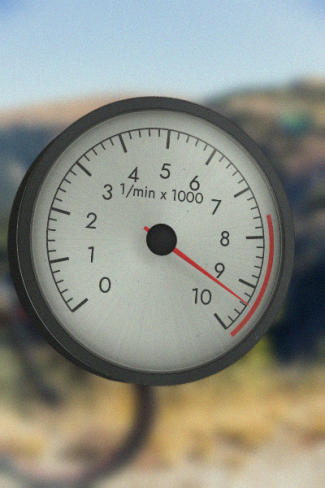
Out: {"value": 9400, "unit": "rpm"}
